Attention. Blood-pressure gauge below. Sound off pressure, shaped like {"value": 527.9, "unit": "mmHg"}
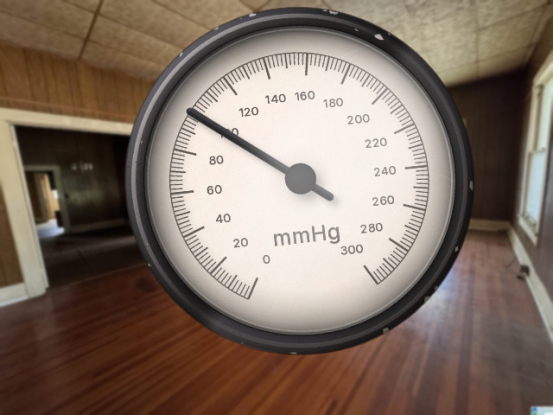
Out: {"value": 98, "unit": "mmHg"}
